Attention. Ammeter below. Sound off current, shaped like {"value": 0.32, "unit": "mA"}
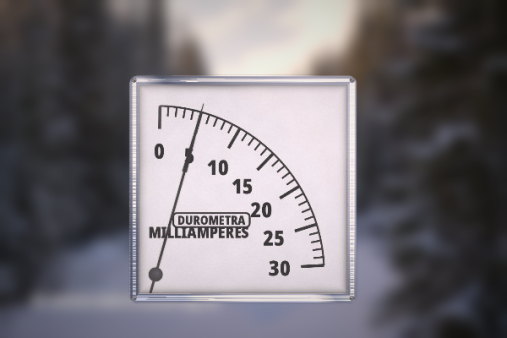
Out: {"value": 5, "unit": "mA"}
